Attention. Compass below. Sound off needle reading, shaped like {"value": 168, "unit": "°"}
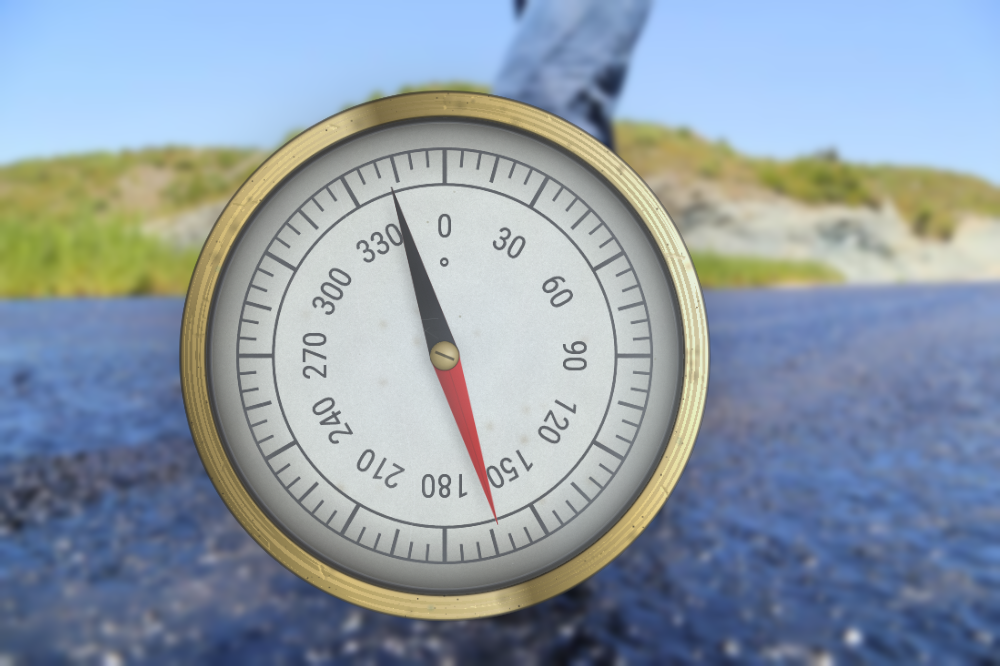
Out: {"value": 162.5, "unit": "°"}
